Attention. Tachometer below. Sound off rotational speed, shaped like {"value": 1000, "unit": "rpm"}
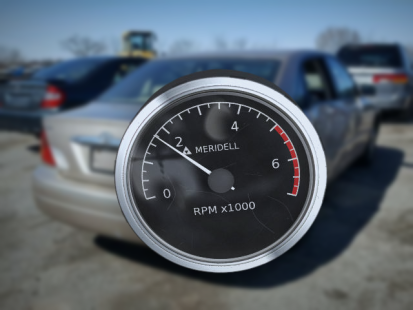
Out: {"value": 1750, "unit": "rpm"}
